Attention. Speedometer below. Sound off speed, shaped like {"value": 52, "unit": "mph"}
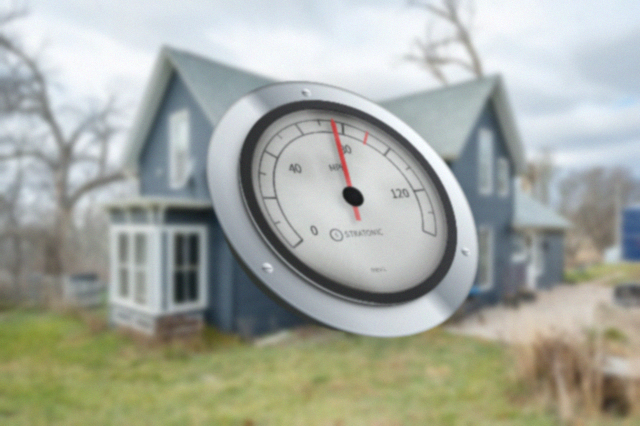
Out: {"value": 75, "unit": "mph"}
